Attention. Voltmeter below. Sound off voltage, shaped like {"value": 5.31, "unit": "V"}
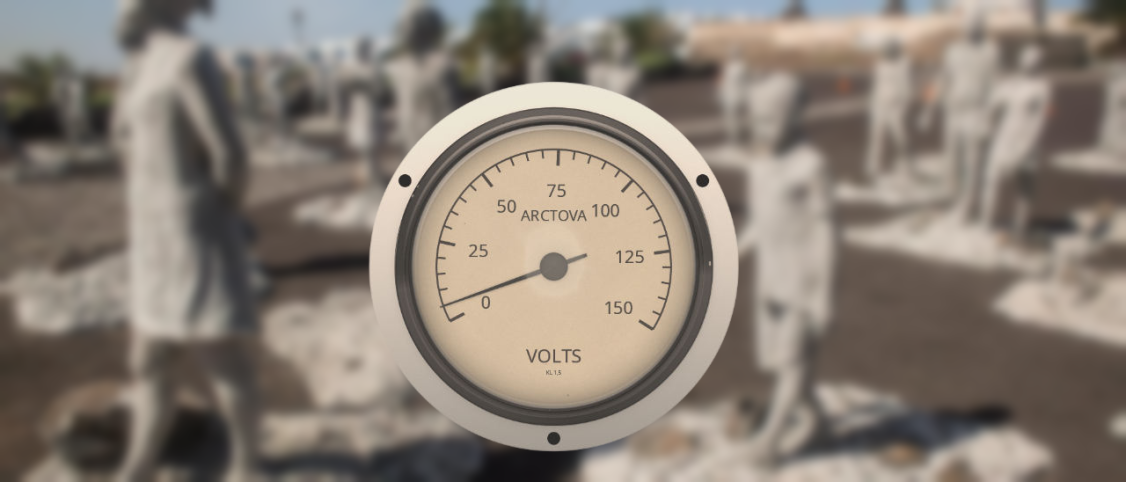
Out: {"value": 5, "unit": "V"}
